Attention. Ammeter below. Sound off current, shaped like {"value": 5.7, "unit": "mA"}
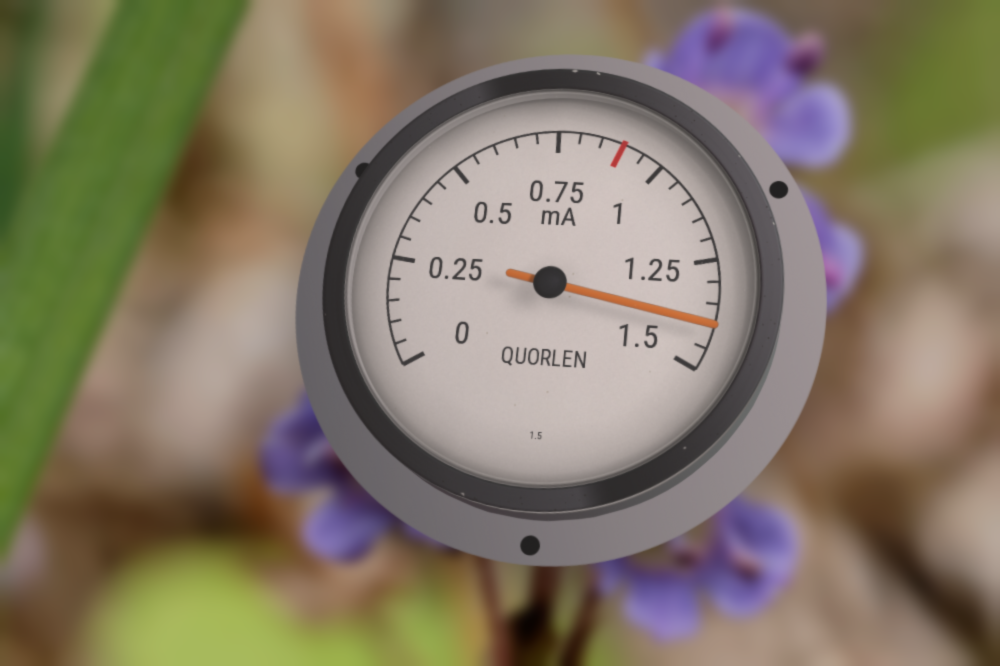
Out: {"value": 1.4, "unit": "mA"}
